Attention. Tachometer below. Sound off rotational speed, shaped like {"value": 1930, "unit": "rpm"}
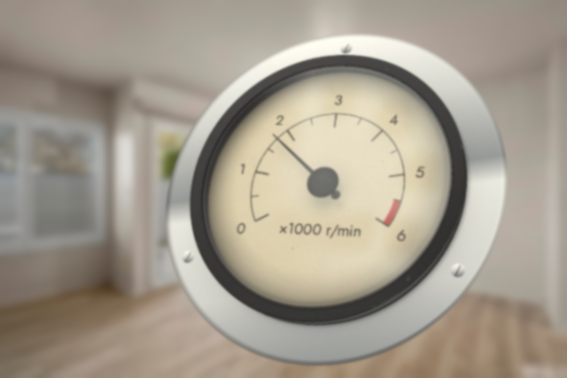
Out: {"value": 1750, "unit": "rpm"}
